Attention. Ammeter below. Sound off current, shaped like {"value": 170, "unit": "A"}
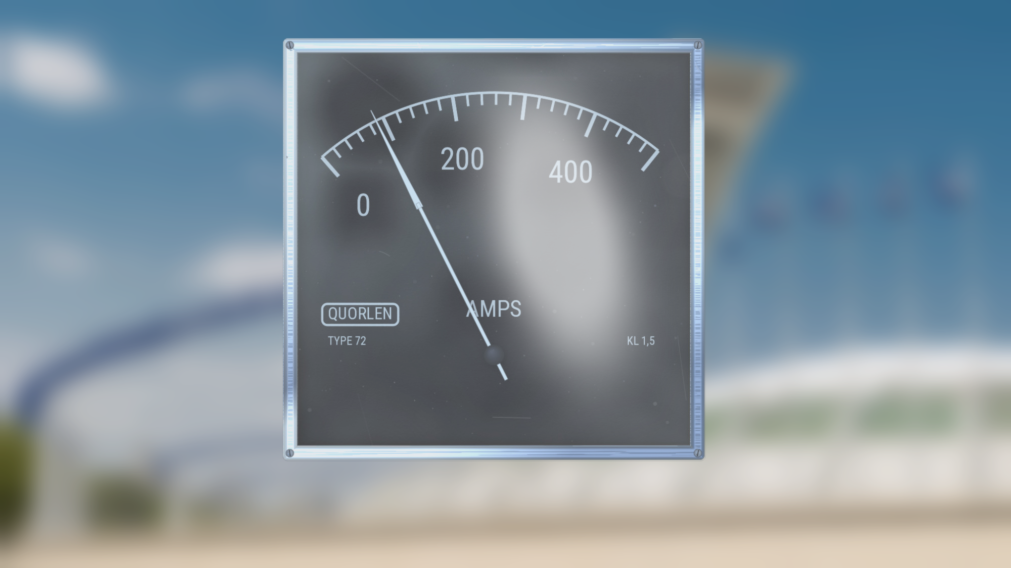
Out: {"value": 90, "unit": "A"}
